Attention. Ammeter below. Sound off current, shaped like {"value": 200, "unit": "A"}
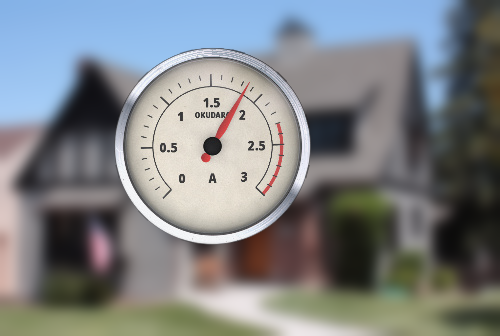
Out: {"value": 1.85, "unit": "A"}
